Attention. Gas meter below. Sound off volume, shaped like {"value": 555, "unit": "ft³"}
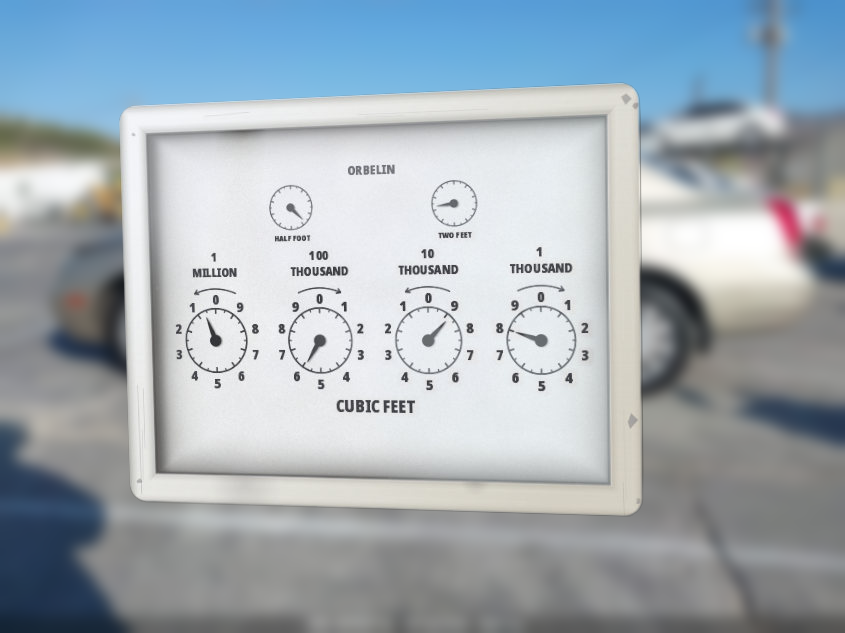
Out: {"value": 58800, "unit": "ft³"}
